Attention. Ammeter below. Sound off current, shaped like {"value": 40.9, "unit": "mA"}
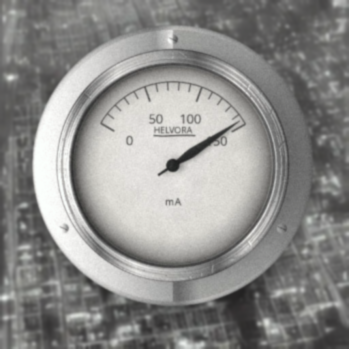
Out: {"value": 145, "unit": "mA"}
